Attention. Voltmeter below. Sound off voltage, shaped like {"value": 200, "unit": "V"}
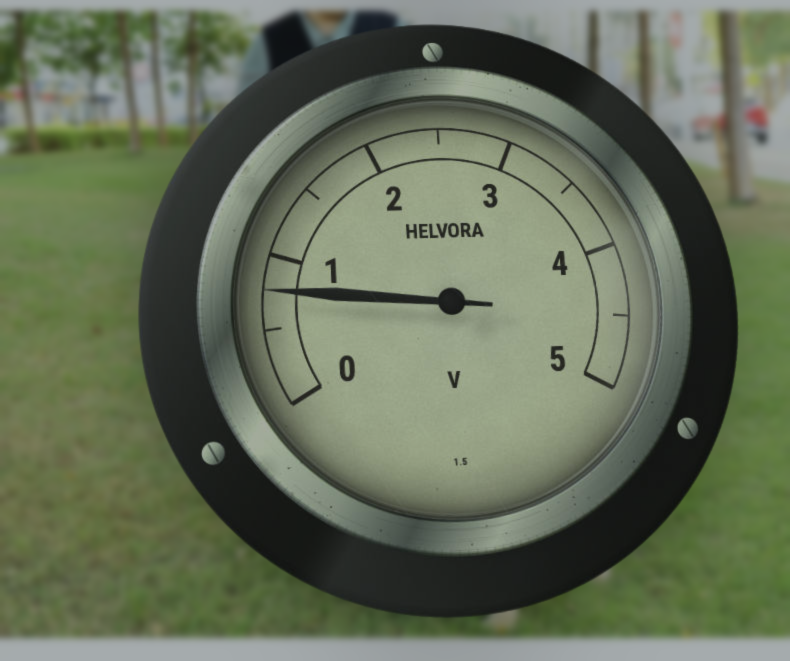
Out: {"value": 0.75, "unit": "V"}
